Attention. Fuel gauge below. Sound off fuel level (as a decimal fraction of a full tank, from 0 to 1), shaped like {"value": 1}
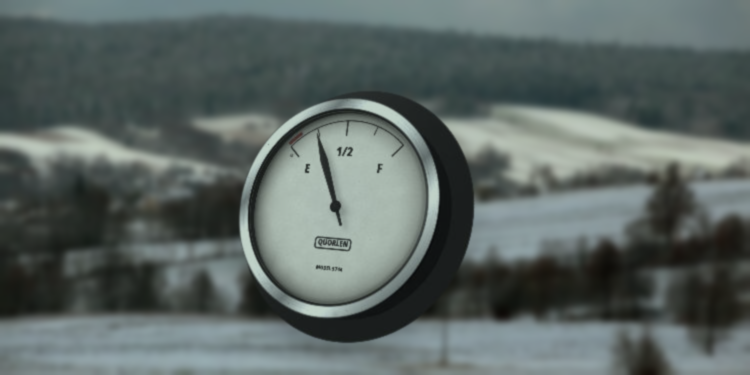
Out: {"value": 0.25}
